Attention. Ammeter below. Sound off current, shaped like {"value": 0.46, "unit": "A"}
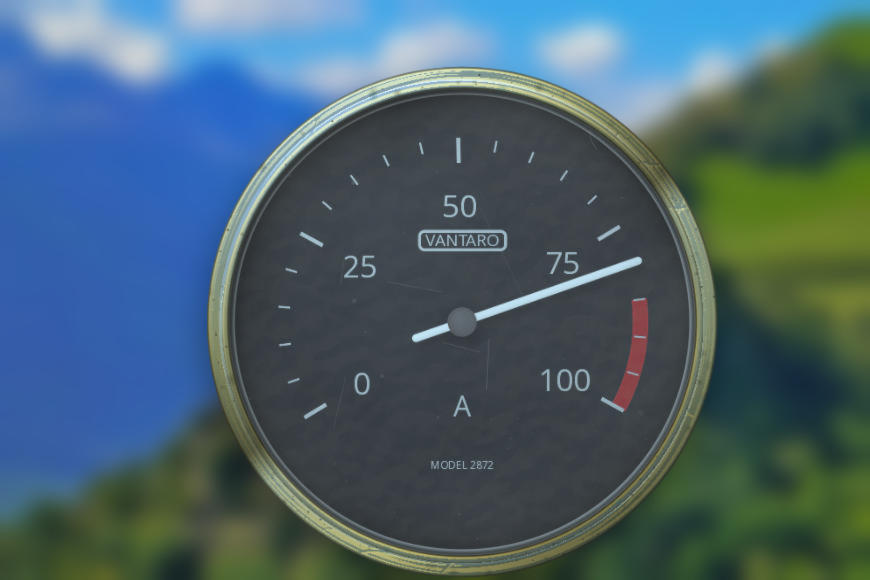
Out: {"value": 80, "unit": "A"}
